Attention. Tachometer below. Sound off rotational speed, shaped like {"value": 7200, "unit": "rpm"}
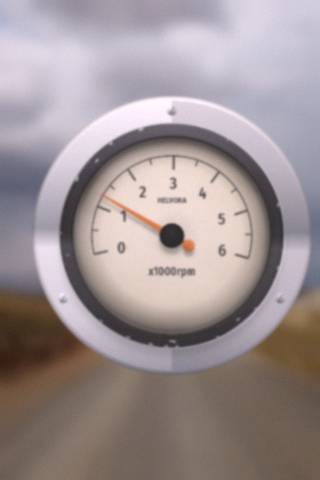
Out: {"value": 1250, "unit": "rpm"}
